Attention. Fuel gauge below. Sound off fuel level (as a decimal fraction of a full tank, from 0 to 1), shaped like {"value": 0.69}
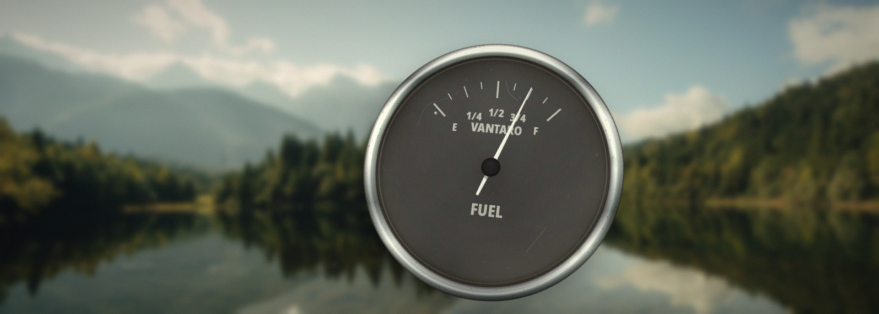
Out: {"value": 0.75}
